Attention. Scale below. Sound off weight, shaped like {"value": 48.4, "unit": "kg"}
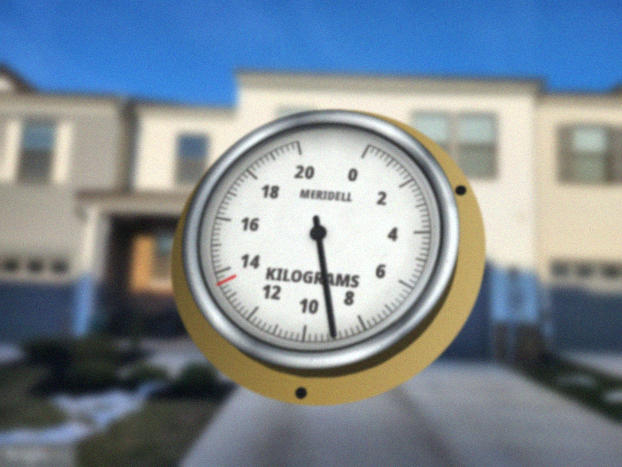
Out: {"value": 9, "unit": "kg"}
